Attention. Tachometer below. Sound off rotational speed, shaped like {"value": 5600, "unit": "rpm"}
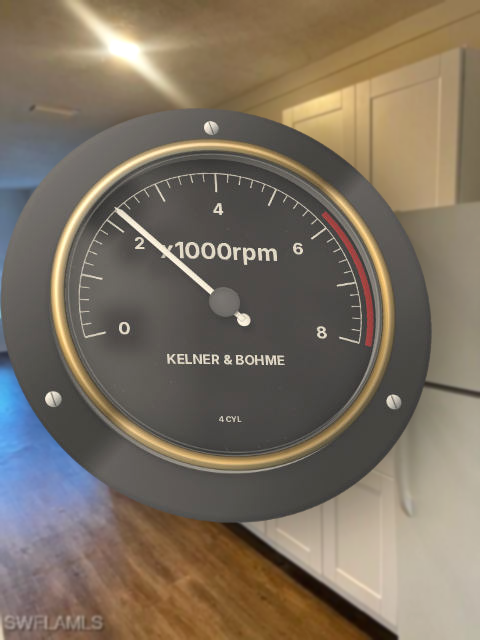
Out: {"value": 2200, "unit": "rpm"}
